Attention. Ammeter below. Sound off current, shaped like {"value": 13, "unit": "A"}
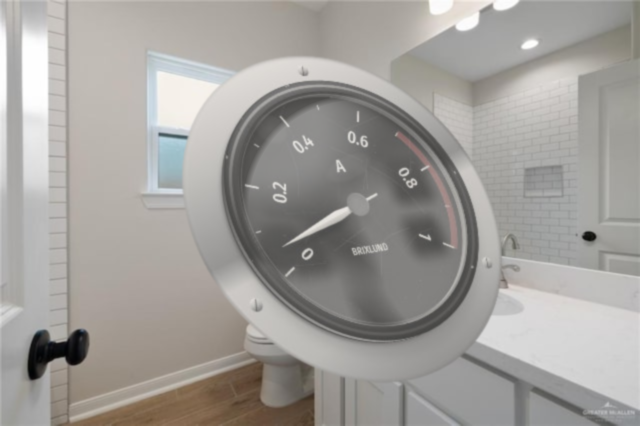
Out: {"value": 0.05, "unit": "A"}
